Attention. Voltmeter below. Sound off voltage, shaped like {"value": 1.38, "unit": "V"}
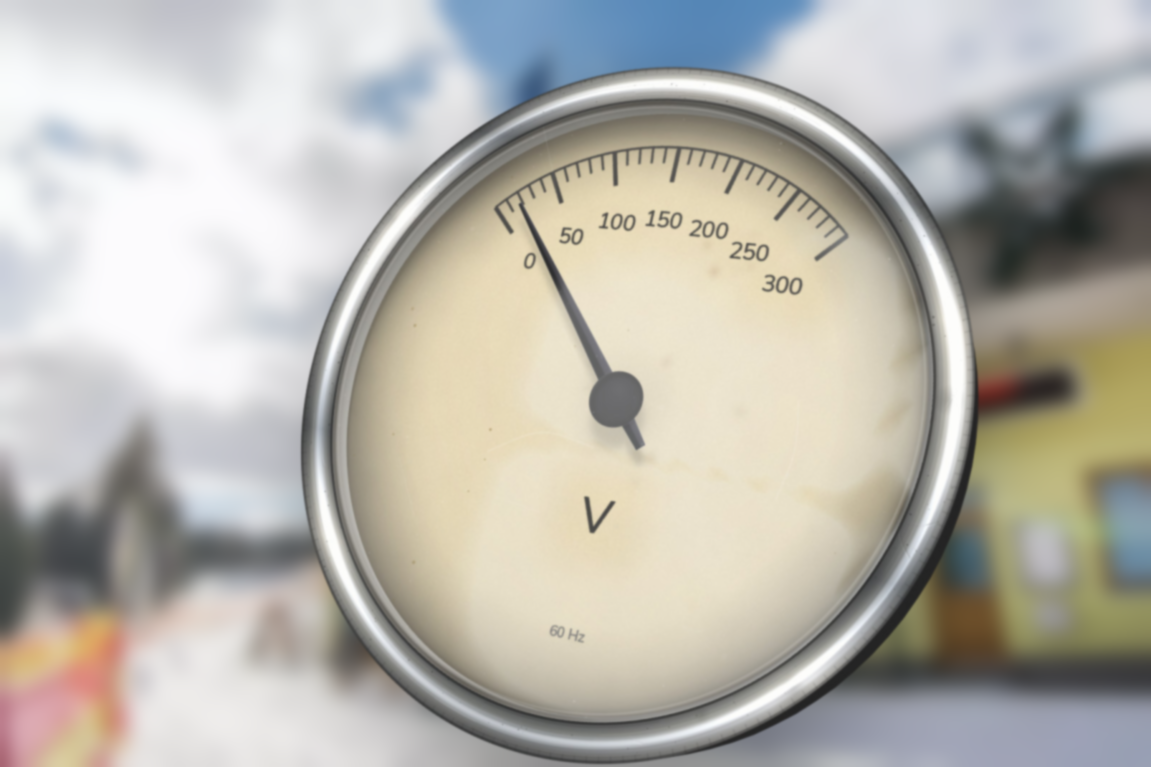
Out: {"value": 20, "unit": "V"}
